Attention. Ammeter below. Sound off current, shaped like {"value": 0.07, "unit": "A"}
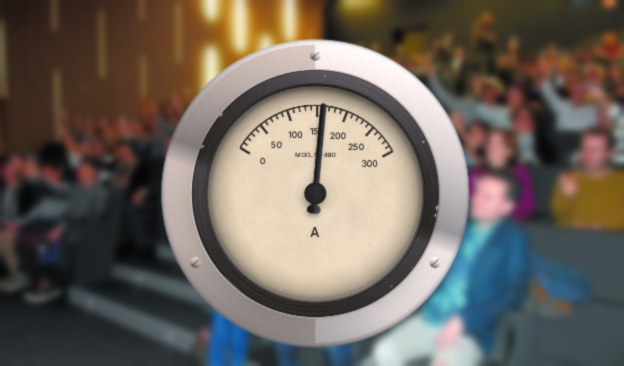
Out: {"value": 160, "unit": "A"}
